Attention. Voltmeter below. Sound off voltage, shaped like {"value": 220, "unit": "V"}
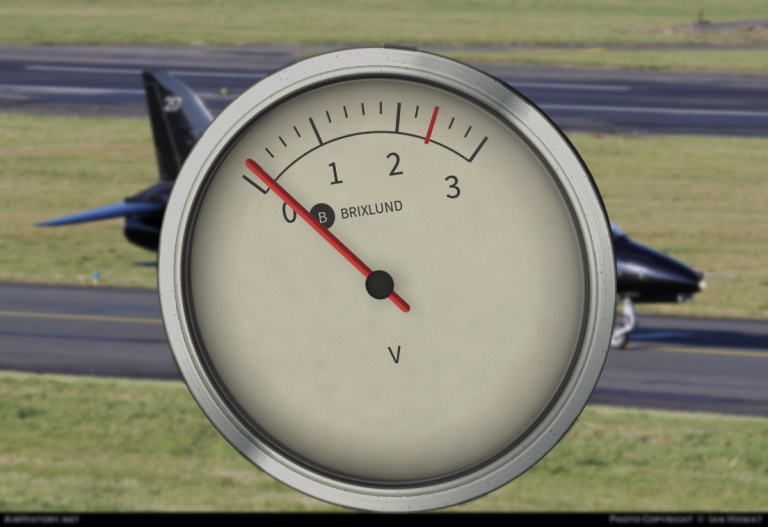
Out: {"value": 0.2, "unit": "V"}
